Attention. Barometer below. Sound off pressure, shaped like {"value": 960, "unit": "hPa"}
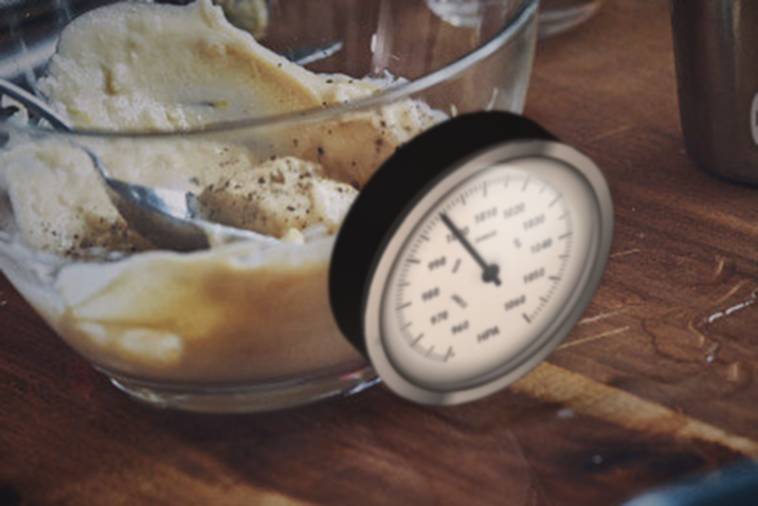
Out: {"value": 1000, "unit": "hPa"}
